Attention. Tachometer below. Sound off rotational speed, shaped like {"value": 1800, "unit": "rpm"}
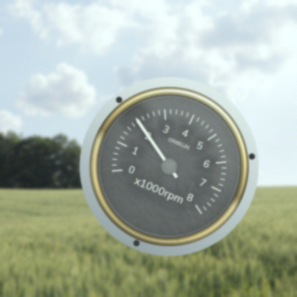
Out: {"value": 2000, "unit": "rpm"}
